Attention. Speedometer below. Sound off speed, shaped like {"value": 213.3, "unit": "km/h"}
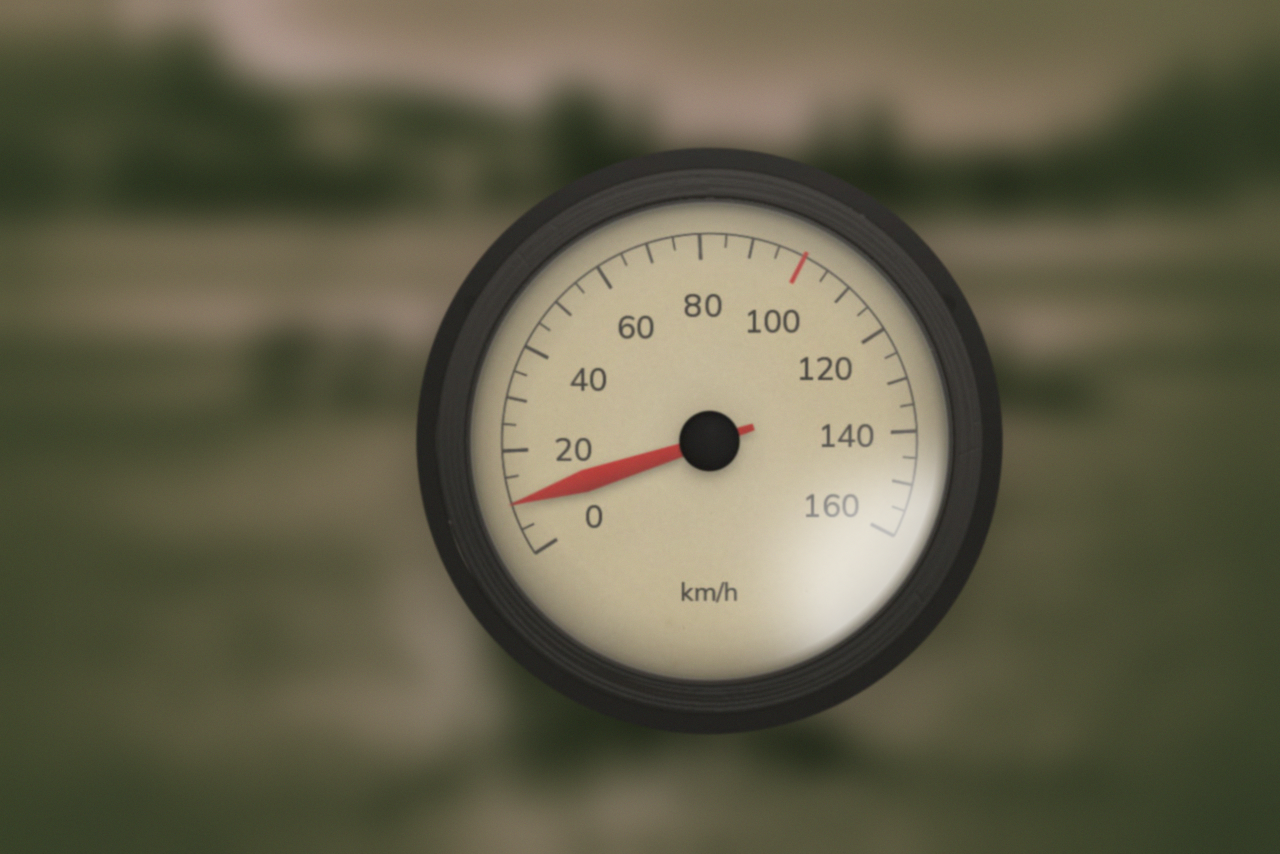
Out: {"value": 10, "unit": "km/h"}
